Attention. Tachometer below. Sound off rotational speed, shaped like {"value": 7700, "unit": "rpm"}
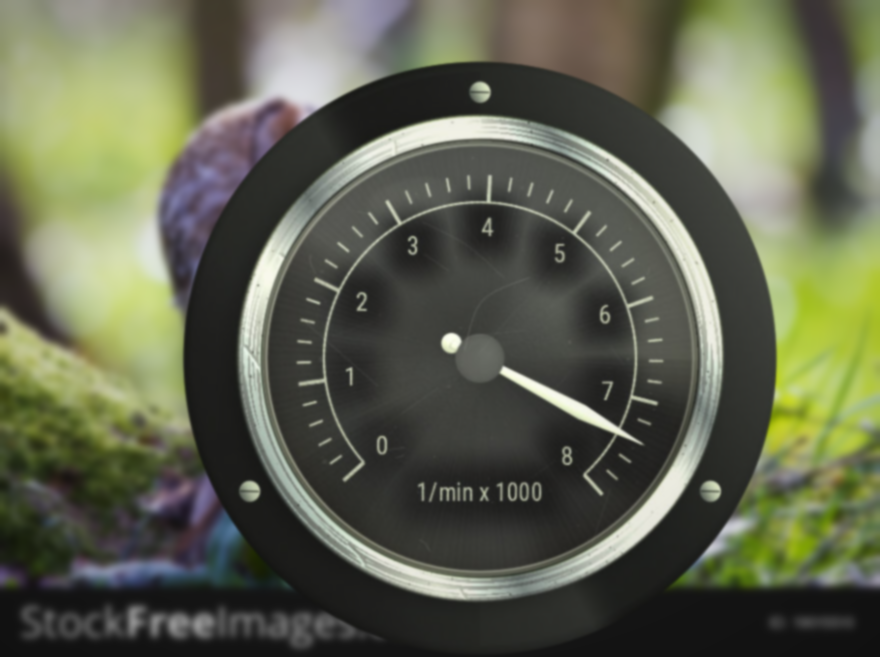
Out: {"value": 7400, "unit": "rpm"}
